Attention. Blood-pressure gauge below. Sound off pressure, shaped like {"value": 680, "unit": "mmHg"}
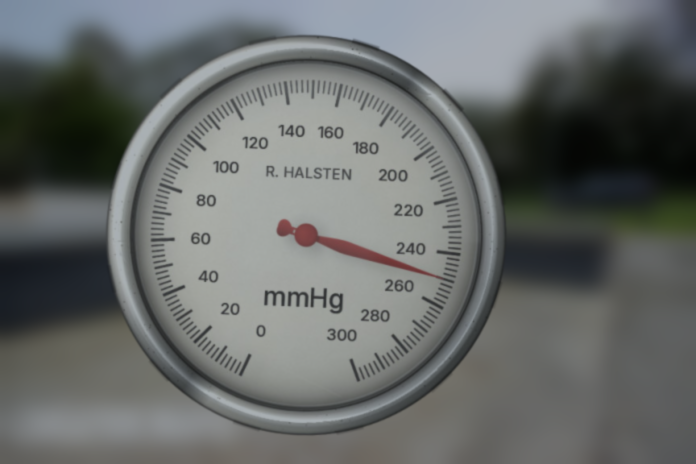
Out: {"value": 250, "unit": "mmHg"}
